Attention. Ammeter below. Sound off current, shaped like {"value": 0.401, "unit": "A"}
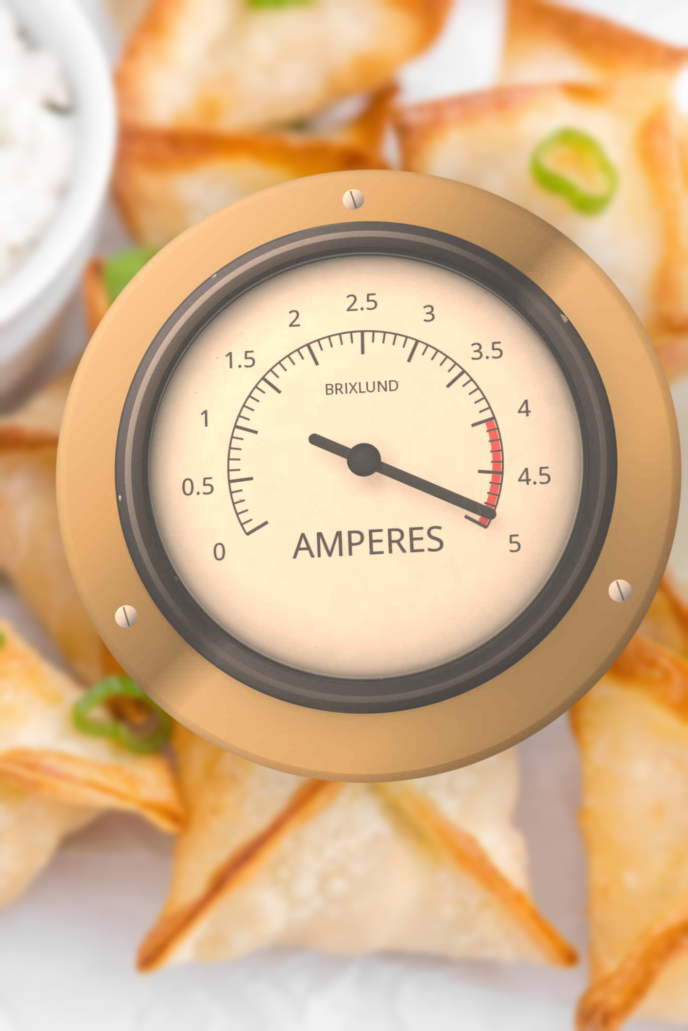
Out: {"value": 4.9, "unit": "A"}
